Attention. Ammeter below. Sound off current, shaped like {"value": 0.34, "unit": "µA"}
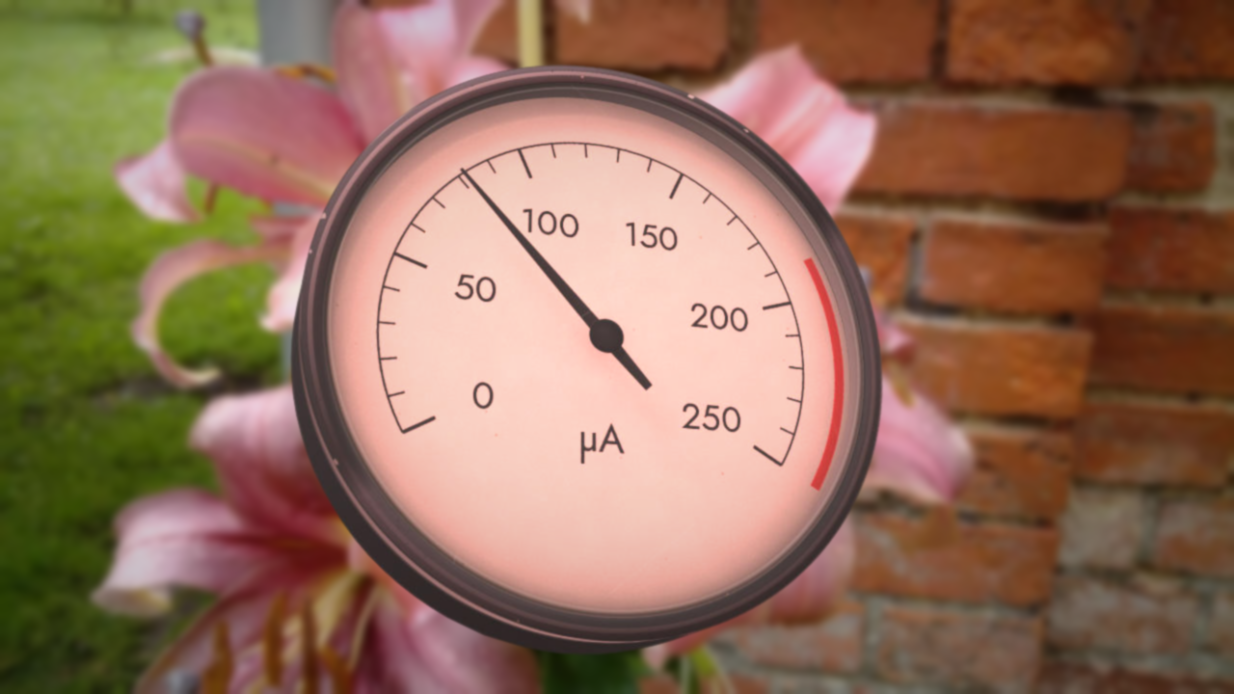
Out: {"value": 80, "unit": "µA"}
